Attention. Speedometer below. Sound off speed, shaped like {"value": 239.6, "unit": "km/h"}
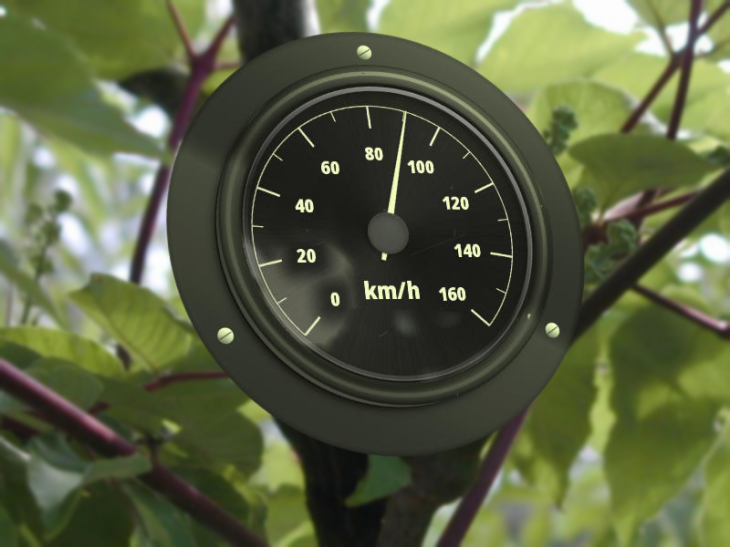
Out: {"value": 90, "unit": "km/h"}
